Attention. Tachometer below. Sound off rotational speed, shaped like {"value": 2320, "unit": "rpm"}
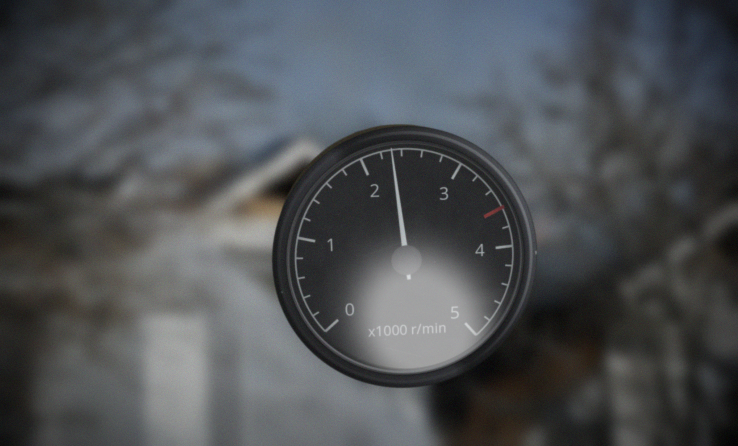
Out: {"value": 2300, "unit": "rpm"}
